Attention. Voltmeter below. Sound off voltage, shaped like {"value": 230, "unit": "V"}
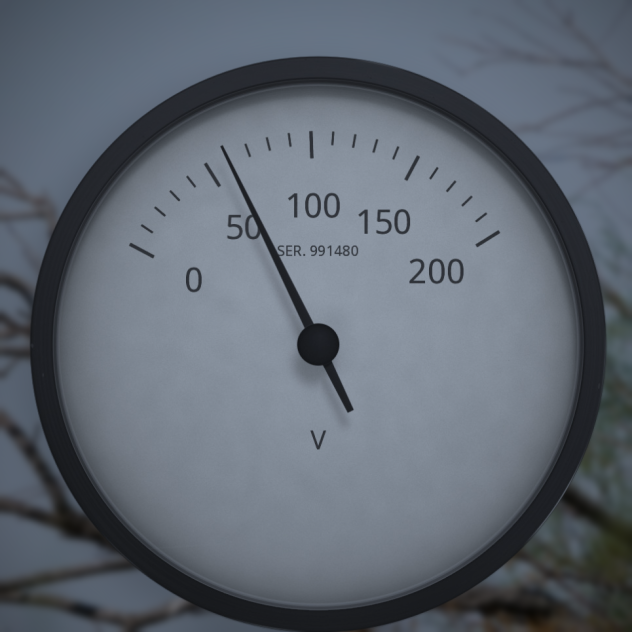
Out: {"value": 60, "unit": "V"}
